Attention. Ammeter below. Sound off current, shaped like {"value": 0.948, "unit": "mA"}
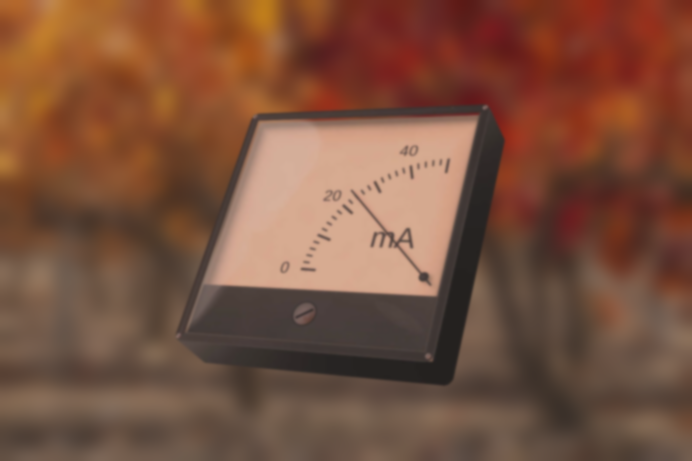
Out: {"value": 24, "unit": "mA"}
